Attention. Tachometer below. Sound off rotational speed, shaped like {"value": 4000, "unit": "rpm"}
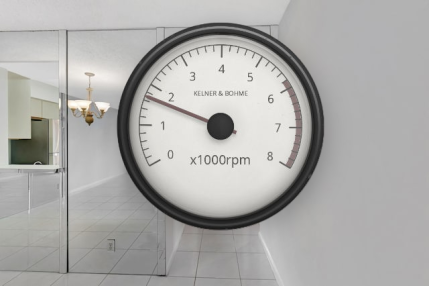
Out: {"value": 1700, "unit": "rpm"}
